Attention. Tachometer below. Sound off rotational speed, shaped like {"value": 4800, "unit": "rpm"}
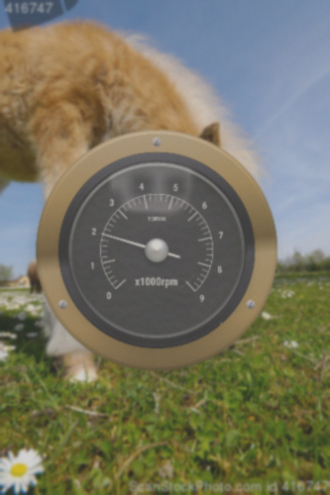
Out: {"value": 2000, "unit": "rpm"}
